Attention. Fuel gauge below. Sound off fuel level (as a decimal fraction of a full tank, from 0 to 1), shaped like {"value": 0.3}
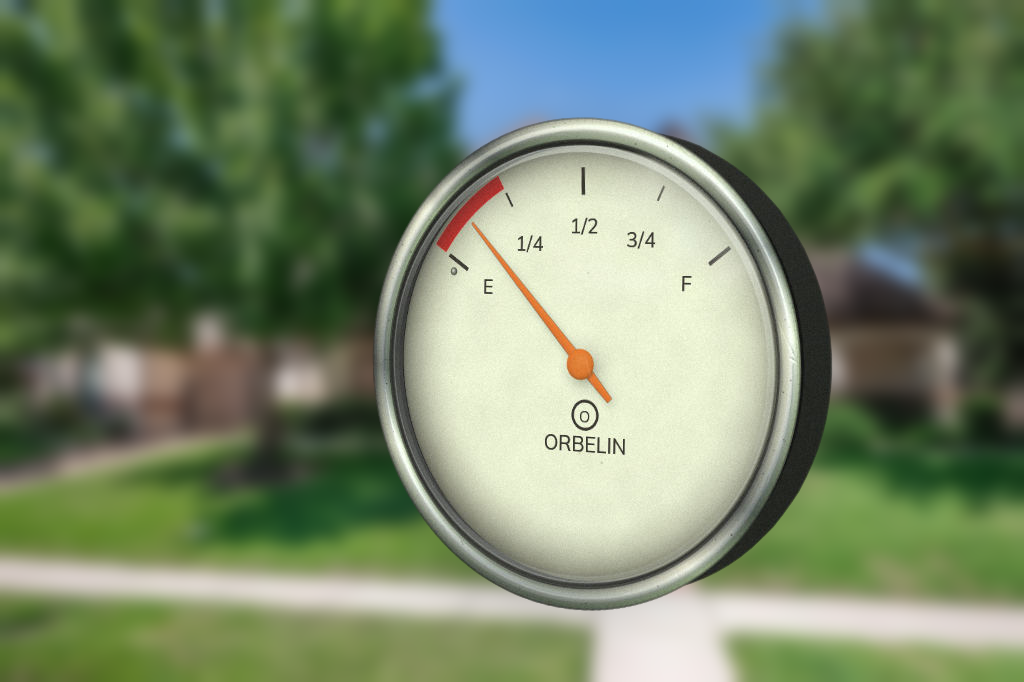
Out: {"value": 0.125}
